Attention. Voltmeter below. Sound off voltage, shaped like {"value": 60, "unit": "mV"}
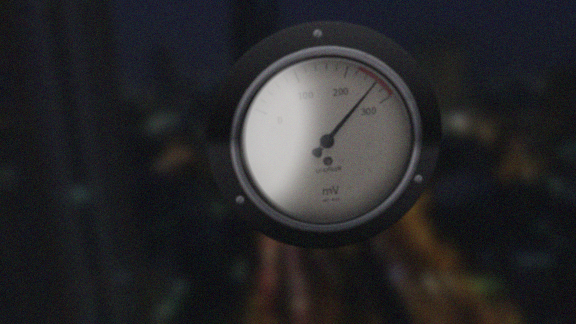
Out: {"value": 260, "unit": "mV"}
